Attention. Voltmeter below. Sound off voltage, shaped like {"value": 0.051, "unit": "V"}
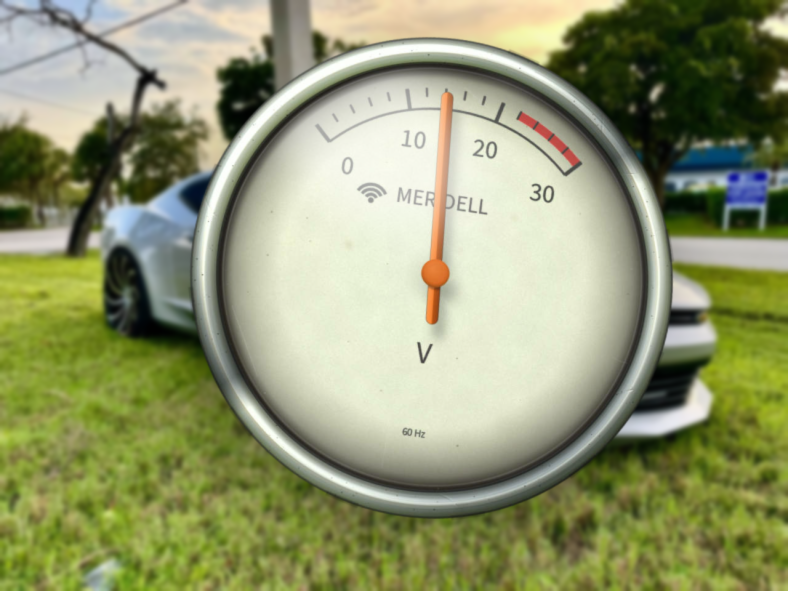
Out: {"value": 14, "unit": "V"}
